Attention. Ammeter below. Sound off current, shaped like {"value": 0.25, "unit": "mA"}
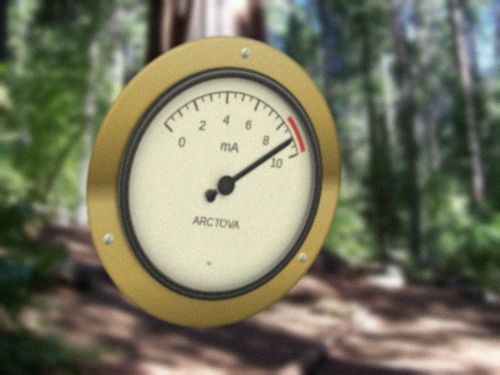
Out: {"value": 9, "unit": "mA"}
